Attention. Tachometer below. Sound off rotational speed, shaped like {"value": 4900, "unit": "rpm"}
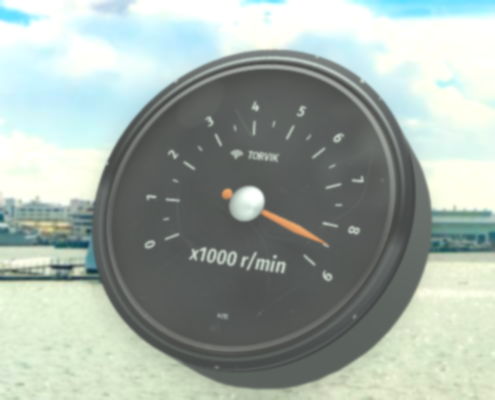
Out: {"value": 8500, "unit": "rpm"}
